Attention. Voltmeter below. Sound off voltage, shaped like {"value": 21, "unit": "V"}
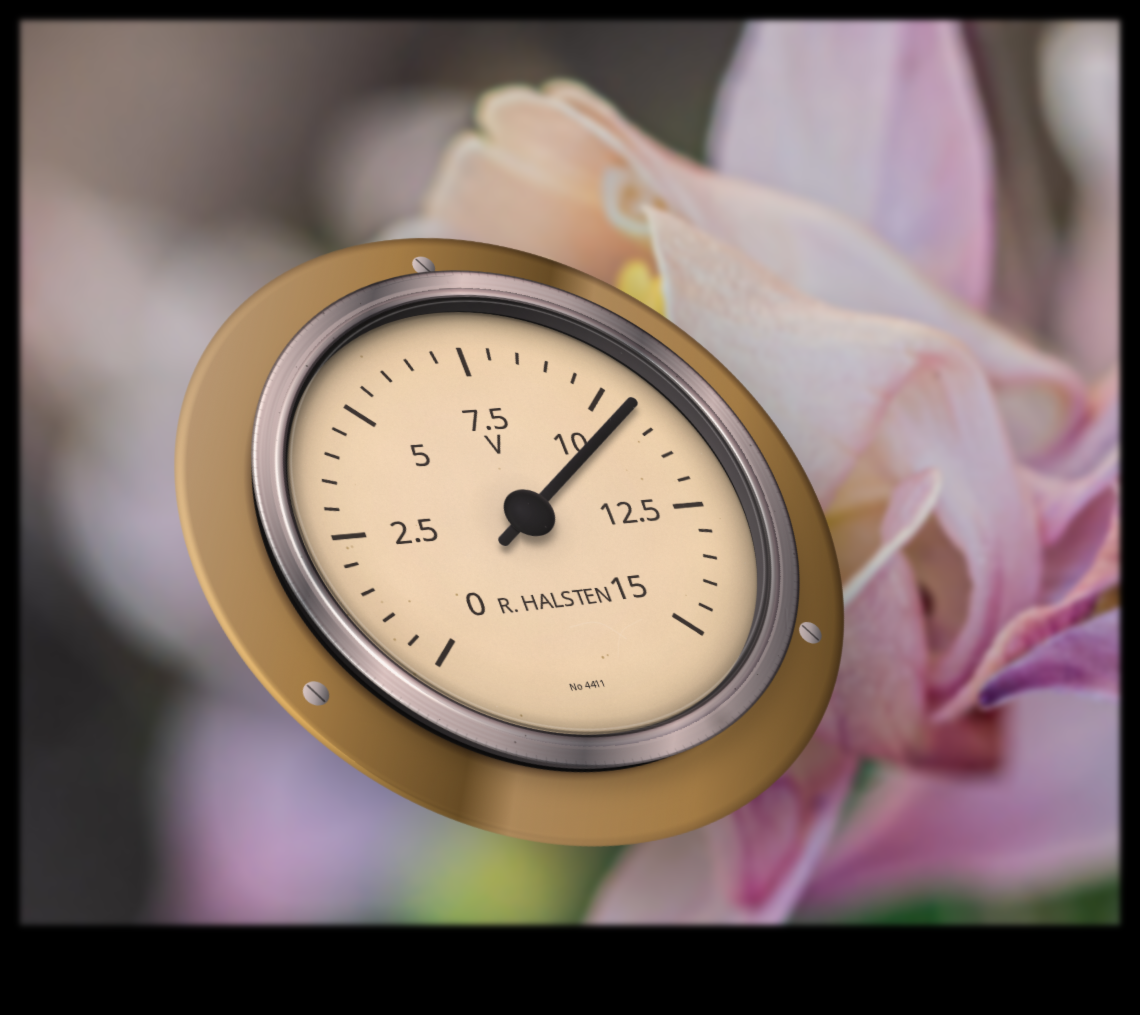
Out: {"value": 10.5, "unit": "V"}
